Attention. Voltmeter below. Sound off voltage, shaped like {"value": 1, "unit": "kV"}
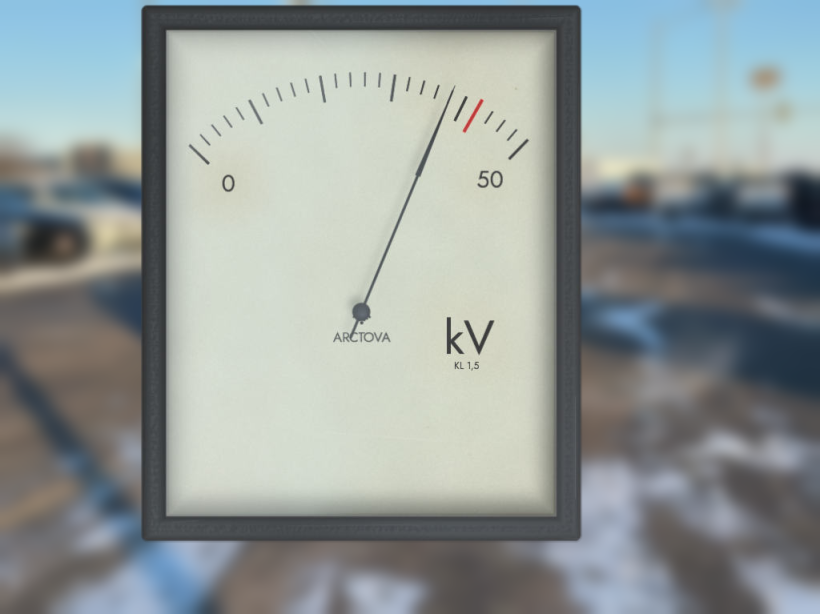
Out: {"value": 38, "unit": "kV"}
